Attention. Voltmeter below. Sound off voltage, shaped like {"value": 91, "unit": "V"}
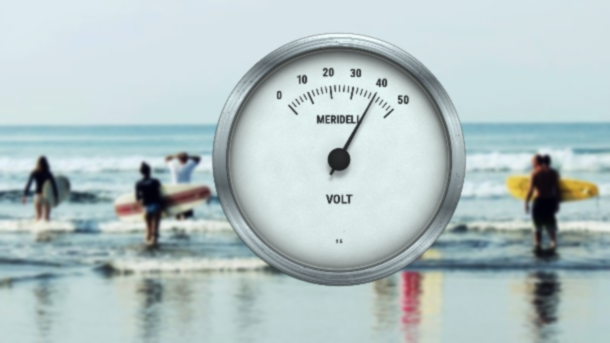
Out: {"value": 40, "unit": "V"}
